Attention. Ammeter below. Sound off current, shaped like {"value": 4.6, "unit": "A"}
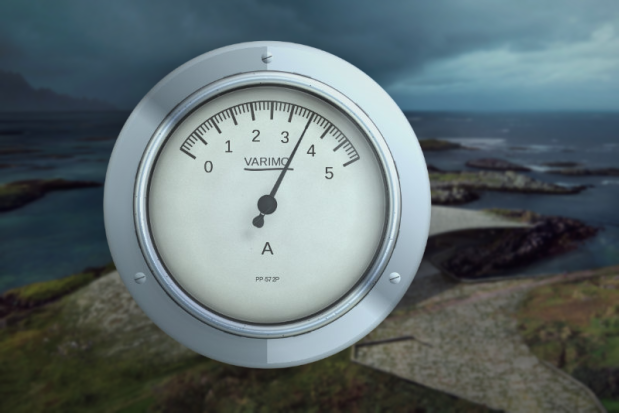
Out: {"value": 3.5, "unit": "A"}
